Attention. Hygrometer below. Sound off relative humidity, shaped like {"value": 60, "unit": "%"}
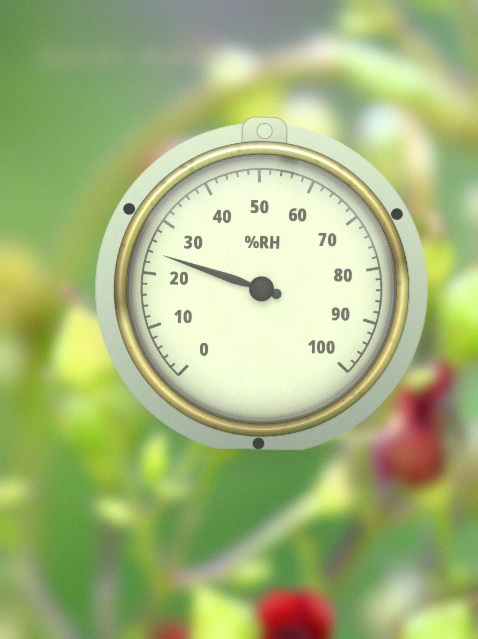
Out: {"value": 24, "unit": "%"}
